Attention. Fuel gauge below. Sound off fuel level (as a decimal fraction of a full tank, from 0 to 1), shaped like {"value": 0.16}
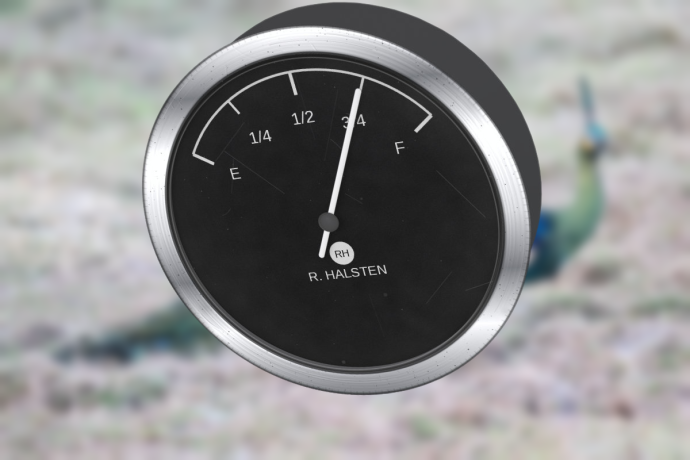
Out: {"value": 0.75}
